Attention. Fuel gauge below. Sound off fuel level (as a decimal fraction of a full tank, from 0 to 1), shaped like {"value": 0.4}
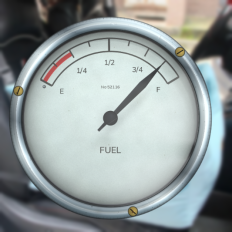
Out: {"value": 0.875}
